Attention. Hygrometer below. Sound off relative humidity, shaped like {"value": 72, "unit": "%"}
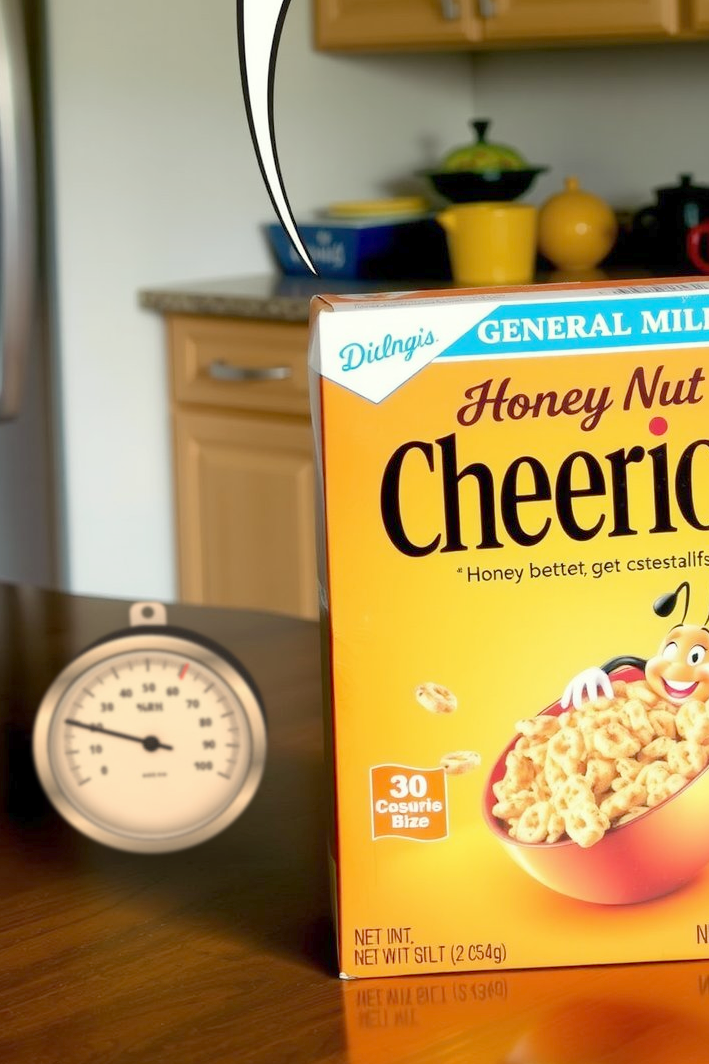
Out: {"value": 20, "unit": "%"}
